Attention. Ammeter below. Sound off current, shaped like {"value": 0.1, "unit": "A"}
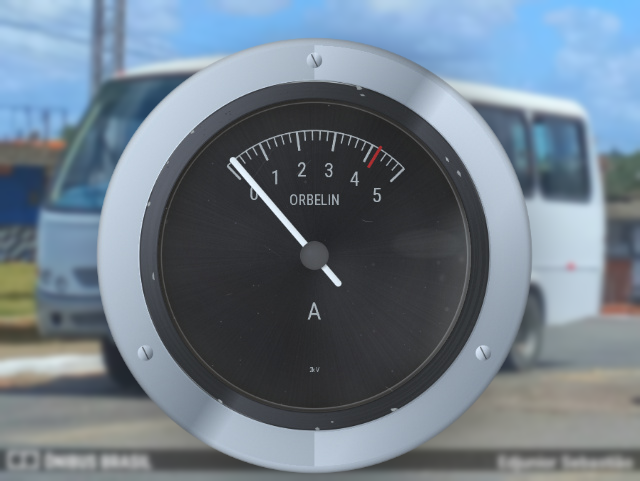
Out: {"value": 0.2, "unit": "A"}
